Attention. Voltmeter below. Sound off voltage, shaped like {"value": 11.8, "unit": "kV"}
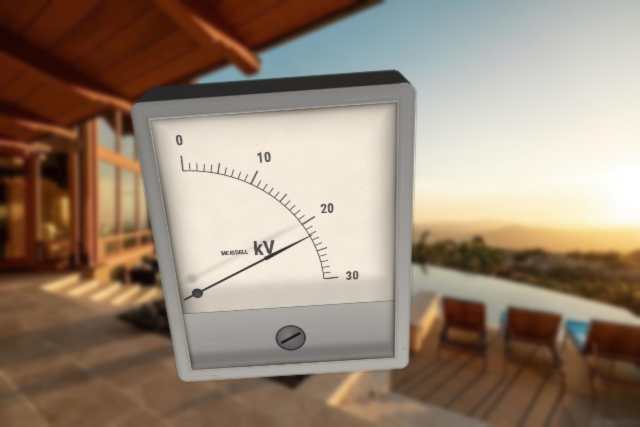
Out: {"value": 22, "unit": "kV"}
